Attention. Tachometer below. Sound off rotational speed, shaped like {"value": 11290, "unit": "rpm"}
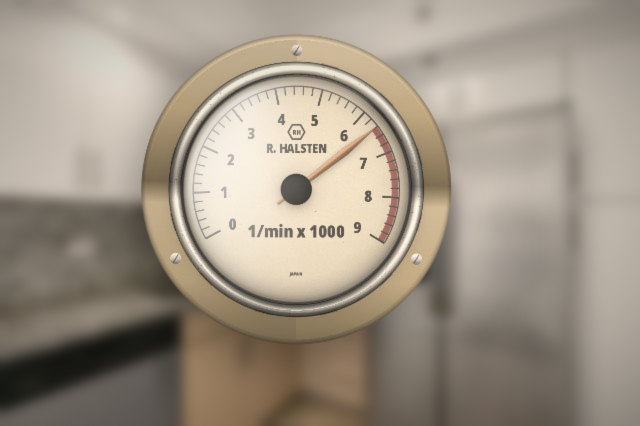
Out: {"value": 6400, "unit": "rpm"}
